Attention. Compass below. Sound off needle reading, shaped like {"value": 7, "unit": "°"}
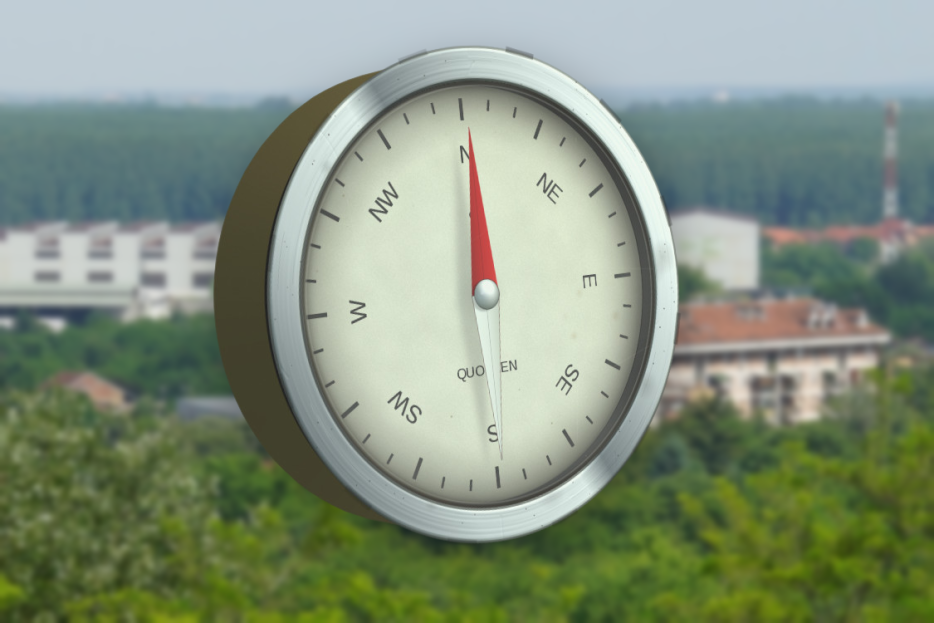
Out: {"value": 0, "unit": "°"}
